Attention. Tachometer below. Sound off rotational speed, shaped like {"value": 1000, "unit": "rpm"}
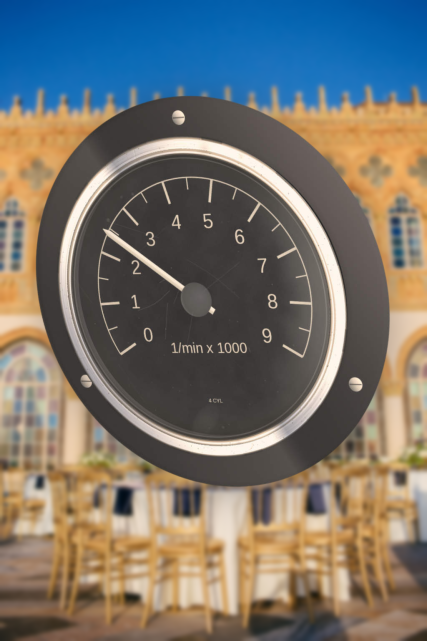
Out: {"value": 2500, "unit": "rpm"}
